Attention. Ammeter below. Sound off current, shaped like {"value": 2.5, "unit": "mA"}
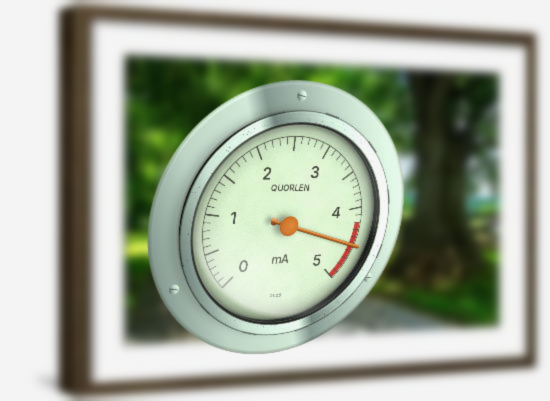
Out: {"value": 4.5, "unit": "mA"}
